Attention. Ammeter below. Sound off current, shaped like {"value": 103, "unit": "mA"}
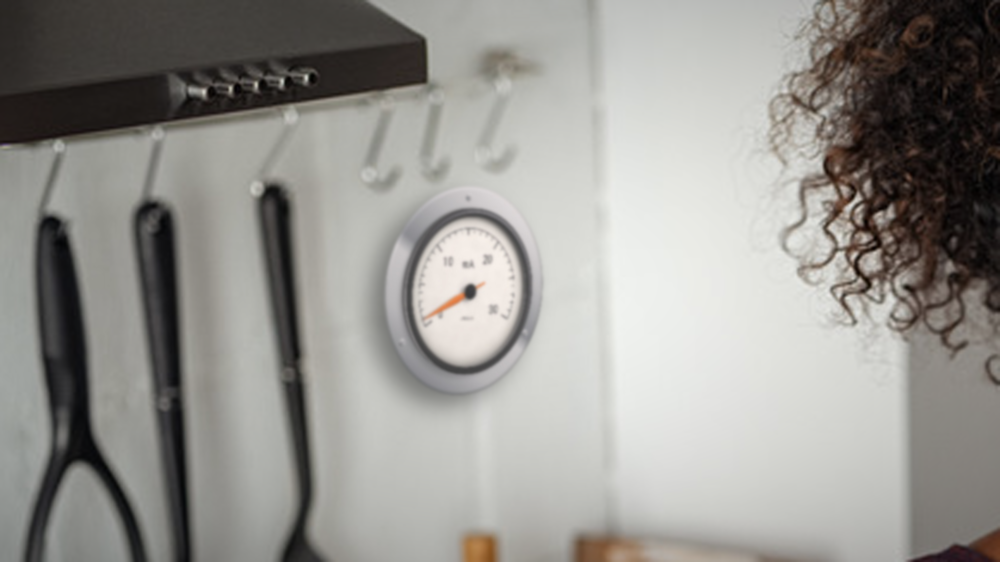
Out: {"value": 1, "unit": "mA"}
